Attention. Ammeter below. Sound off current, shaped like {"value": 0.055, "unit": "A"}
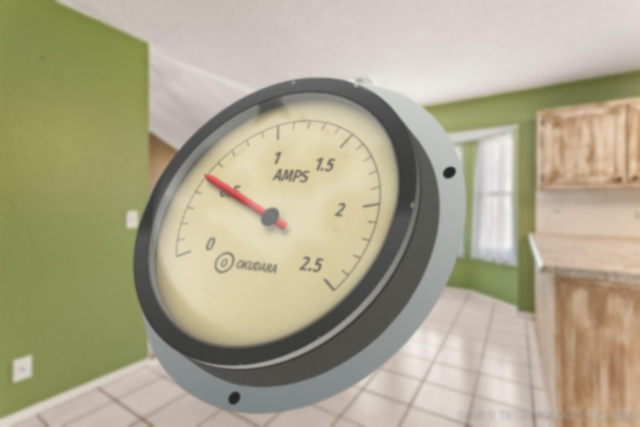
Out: {"value": 0.5, "unit": "A"}
